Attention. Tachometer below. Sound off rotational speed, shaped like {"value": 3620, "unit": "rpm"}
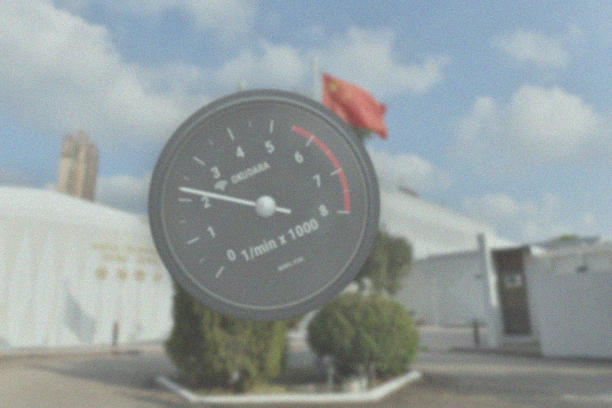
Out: {"value": 2250, "unit": "rpm"}
